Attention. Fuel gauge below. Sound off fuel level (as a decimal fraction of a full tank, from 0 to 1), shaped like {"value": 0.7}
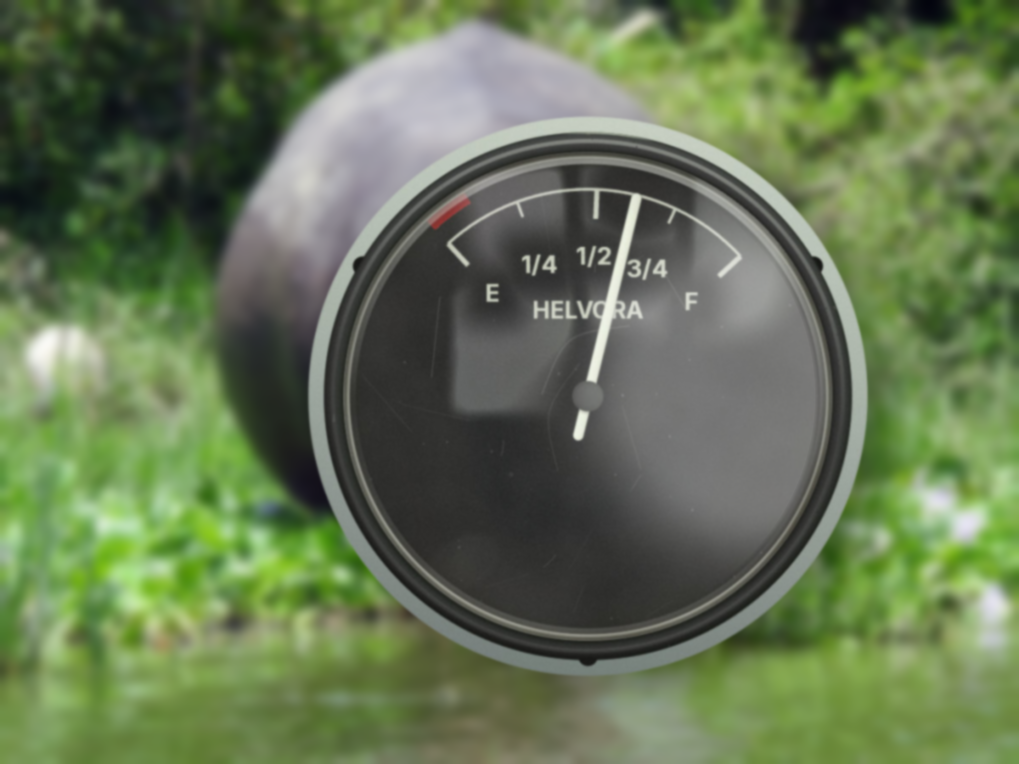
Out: {"value": 0.625}
